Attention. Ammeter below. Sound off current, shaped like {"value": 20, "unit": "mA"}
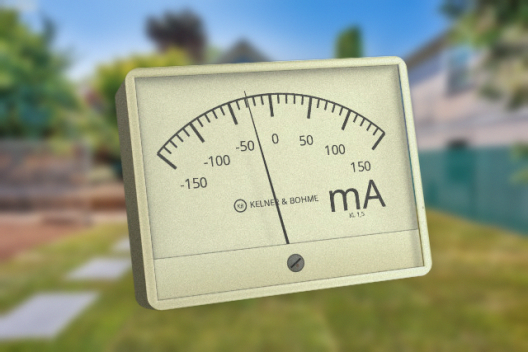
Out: {"value": -30, "unit": "mA"}
